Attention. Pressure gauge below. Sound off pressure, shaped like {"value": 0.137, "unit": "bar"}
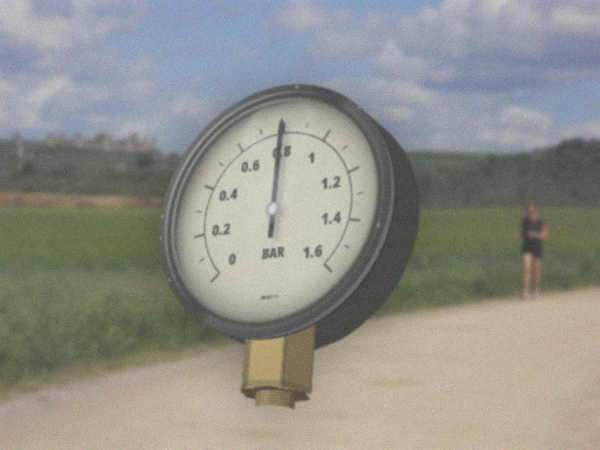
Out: {"value": 0.8, "unit": "bar"}
